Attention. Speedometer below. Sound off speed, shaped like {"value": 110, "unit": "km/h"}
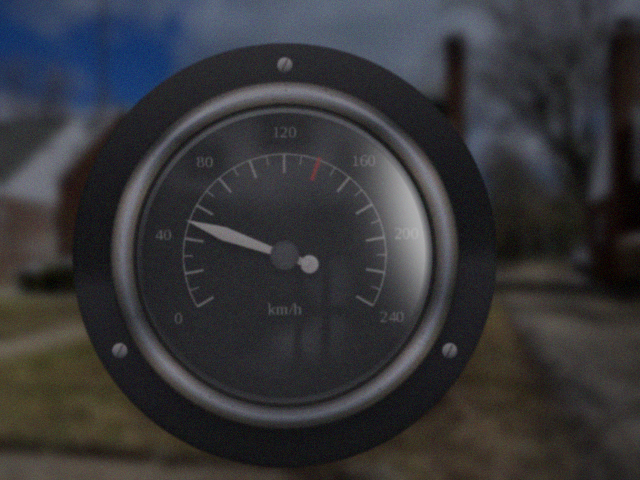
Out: {"value": 50, "unit": "km/h"}
